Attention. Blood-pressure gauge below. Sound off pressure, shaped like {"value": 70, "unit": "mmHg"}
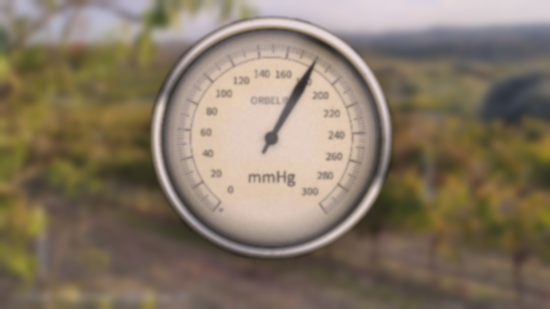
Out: {"value": 180, "unit": "mmHg"}
